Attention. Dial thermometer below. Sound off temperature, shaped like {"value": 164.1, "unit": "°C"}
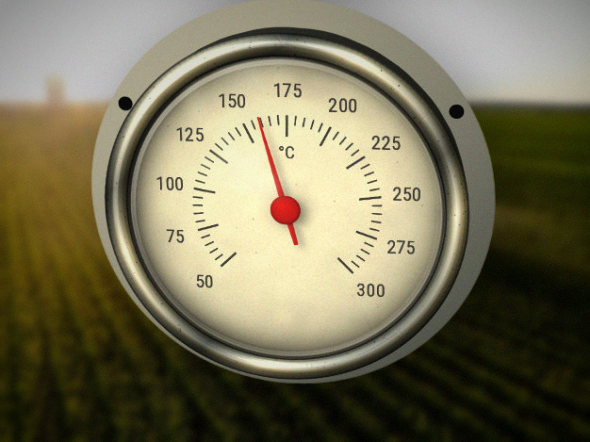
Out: {"value": 160, "unit": "°C"}
